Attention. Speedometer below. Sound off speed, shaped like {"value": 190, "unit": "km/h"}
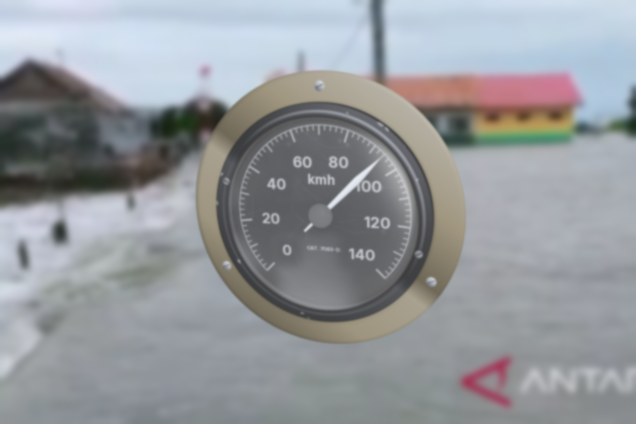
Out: {"value": 94, "unit": "km/h"}
